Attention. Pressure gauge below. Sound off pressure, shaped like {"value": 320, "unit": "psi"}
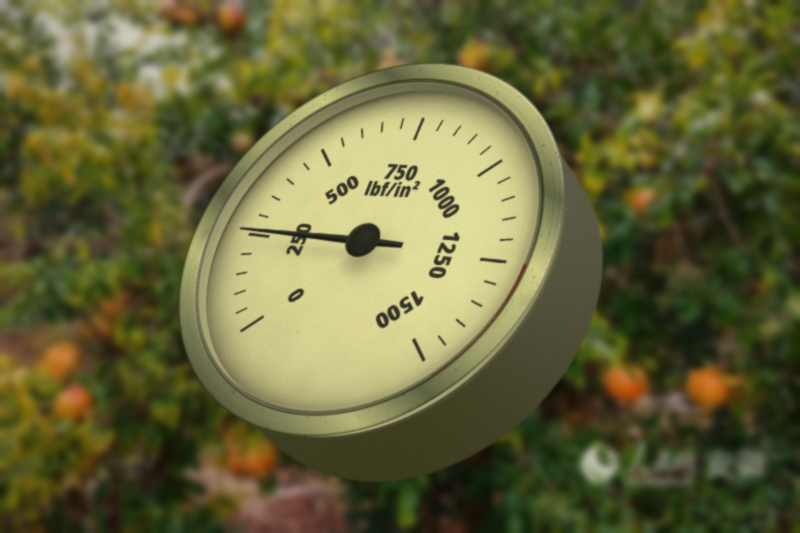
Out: {"value": 250, "unit": "psi"}
